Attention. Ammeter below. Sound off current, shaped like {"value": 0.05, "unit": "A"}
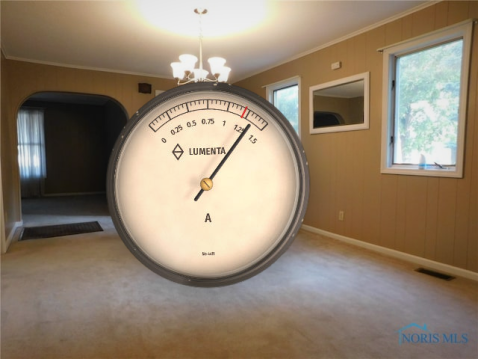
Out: {"value": 1.35, "unit": "A"}
